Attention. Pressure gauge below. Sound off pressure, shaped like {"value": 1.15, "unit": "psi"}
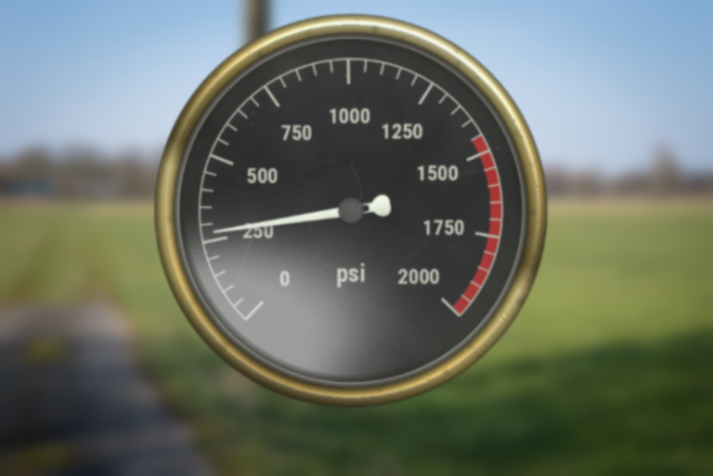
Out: {"value": 275, "unit": "psi"}
